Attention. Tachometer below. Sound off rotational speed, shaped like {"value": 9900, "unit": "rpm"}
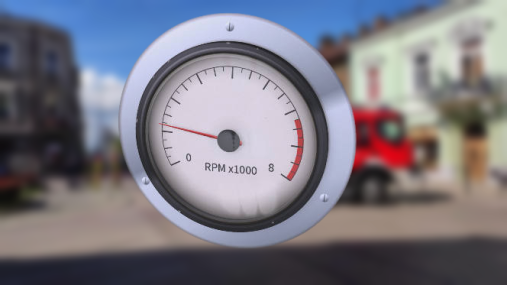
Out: {"value": 1250, "unit": "rpm"}
